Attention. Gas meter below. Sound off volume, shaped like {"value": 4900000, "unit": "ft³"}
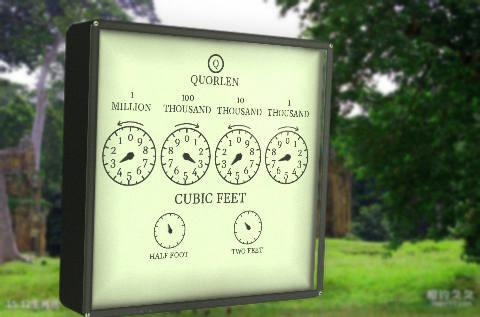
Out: {"value": 333700, "unit": "ft³"}
